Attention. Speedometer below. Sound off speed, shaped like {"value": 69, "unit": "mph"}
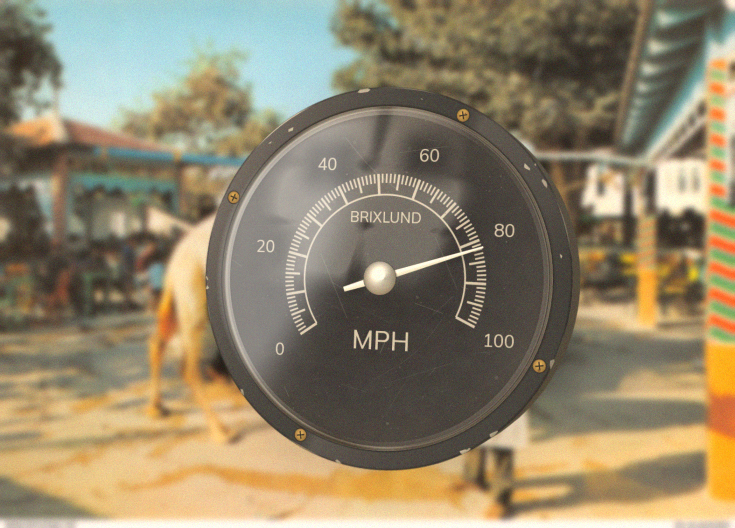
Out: {"value": 82, "unit": "mph"}
